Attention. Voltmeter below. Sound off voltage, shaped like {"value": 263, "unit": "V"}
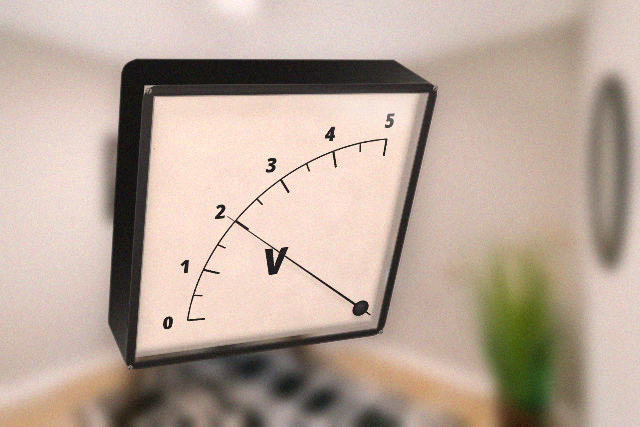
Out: {"value": 2, "unit": "V"}
